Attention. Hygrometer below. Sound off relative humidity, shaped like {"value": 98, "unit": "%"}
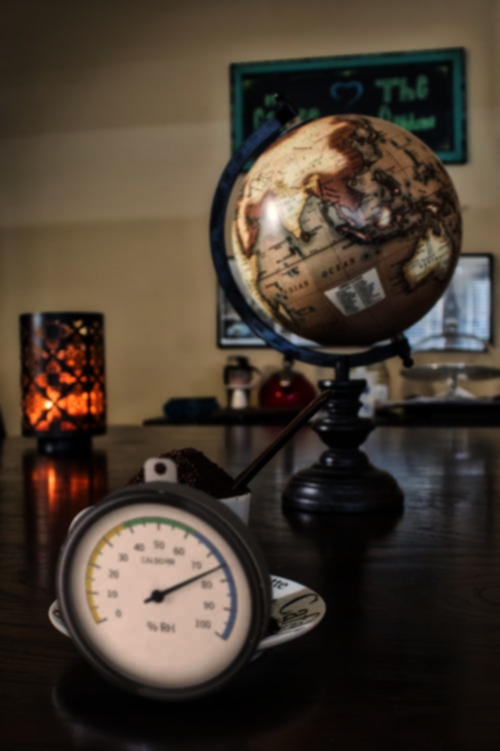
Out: {"value": 75, "unit": "%"}
